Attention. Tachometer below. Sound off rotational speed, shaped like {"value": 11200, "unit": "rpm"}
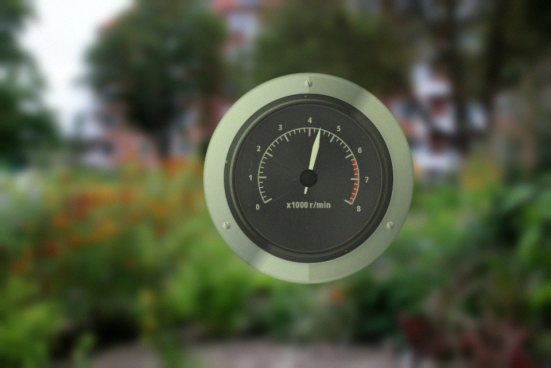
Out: {"value": 4400, "unit": "rpm"}
